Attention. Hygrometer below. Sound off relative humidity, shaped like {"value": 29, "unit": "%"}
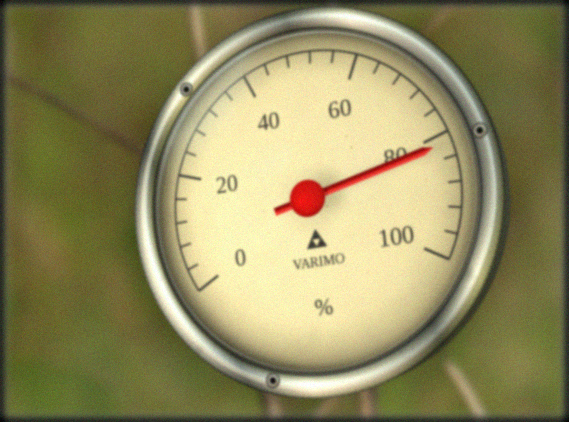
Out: {"value": 82, "unit": "%"}
